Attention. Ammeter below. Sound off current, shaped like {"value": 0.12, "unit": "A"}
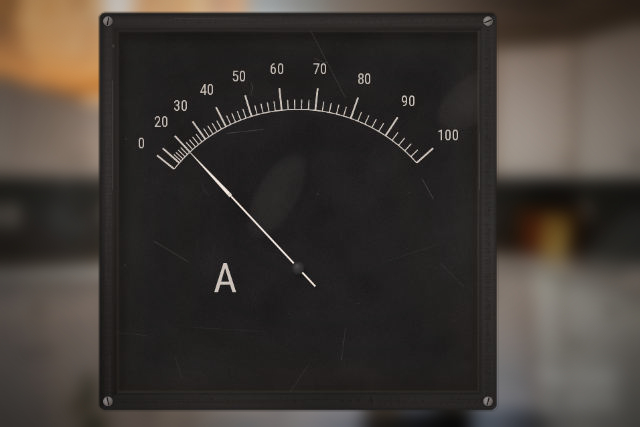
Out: {"value": 20, "unit": "A"}
